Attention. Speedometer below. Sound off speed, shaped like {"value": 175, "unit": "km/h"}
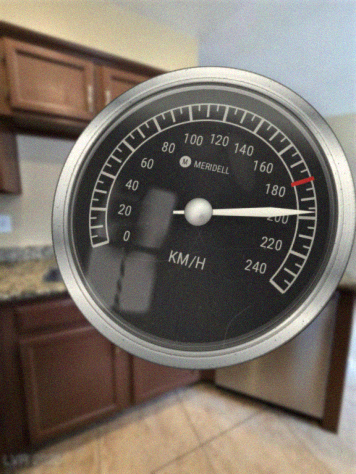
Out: {"value": 197.5, "unit": "km/h"}
